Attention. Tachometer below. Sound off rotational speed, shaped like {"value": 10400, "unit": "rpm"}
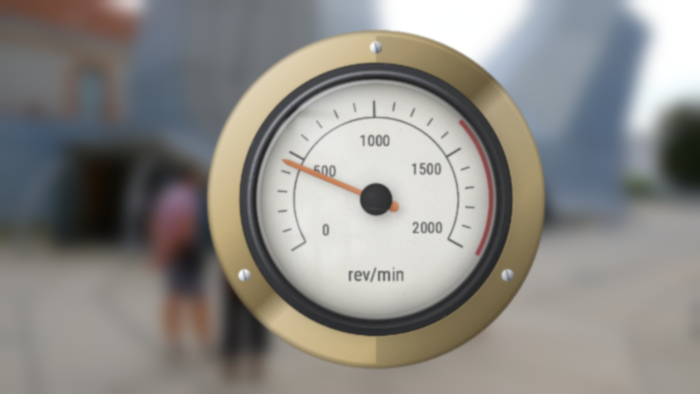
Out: {"value": 450, "unit": "rpm"}
